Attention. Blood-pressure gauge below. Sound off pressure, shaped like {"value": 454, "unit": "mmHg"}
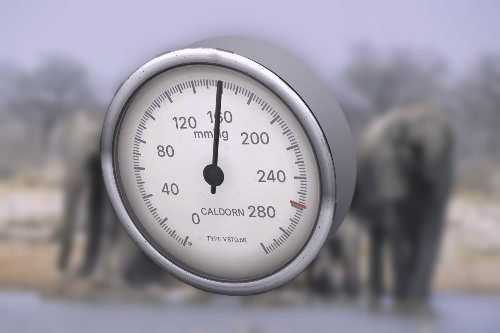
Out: {"value": 160, "unit": "mmHg"}
